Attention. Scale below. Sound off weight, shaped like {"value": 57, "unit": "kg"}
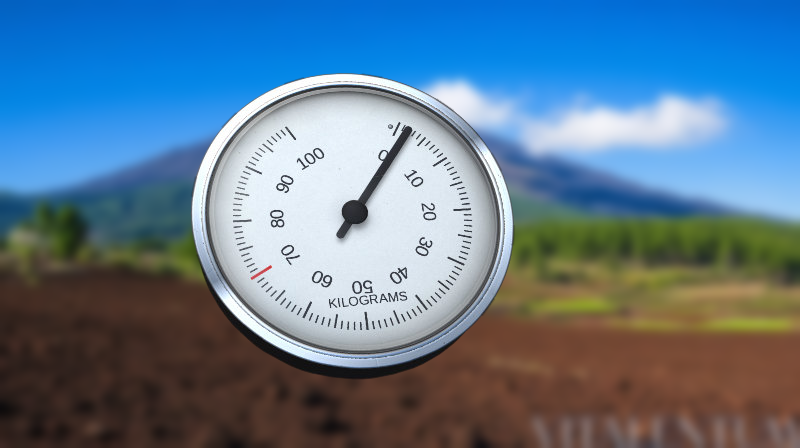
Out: {"value": 2, "unit": "kg"}
